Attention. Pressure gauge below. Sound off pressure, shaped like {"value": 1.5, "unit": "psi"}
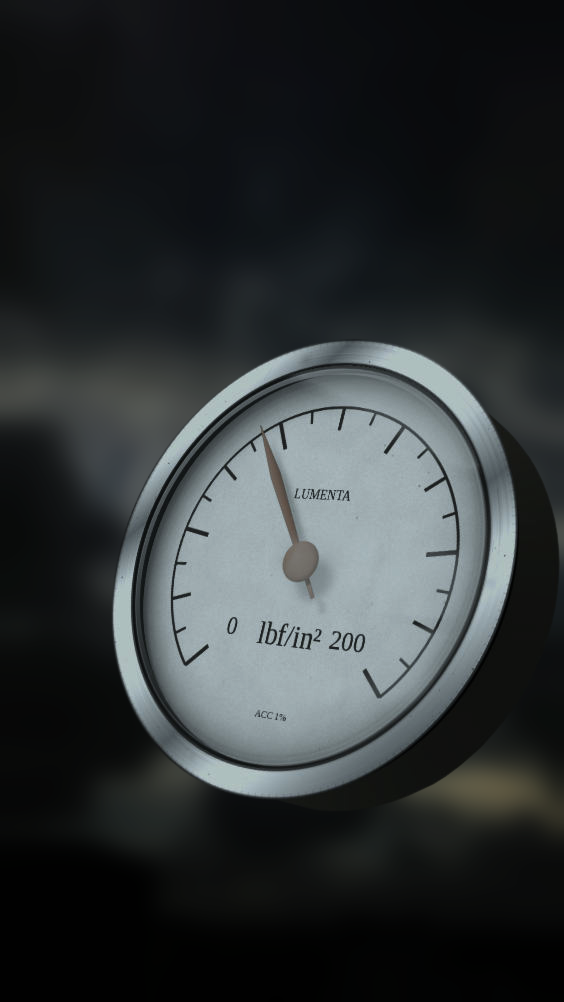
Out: {"value": 75, "unit": "psi"}
